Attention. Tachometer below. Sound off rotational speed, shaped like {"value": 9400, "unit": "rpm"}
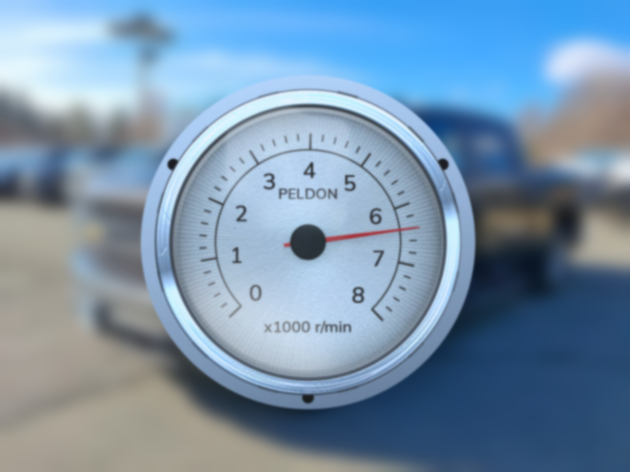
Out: {"value": 6400, "unit": "rpm"}
